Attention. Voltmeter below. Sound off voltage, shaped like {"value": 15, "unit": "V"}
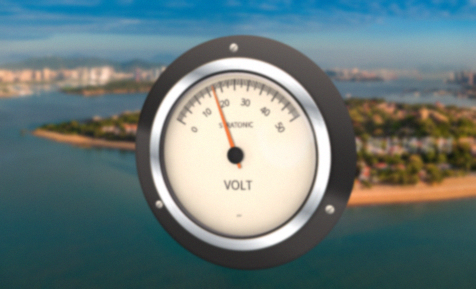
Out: {"value": 17.5, "unit": "V"}
